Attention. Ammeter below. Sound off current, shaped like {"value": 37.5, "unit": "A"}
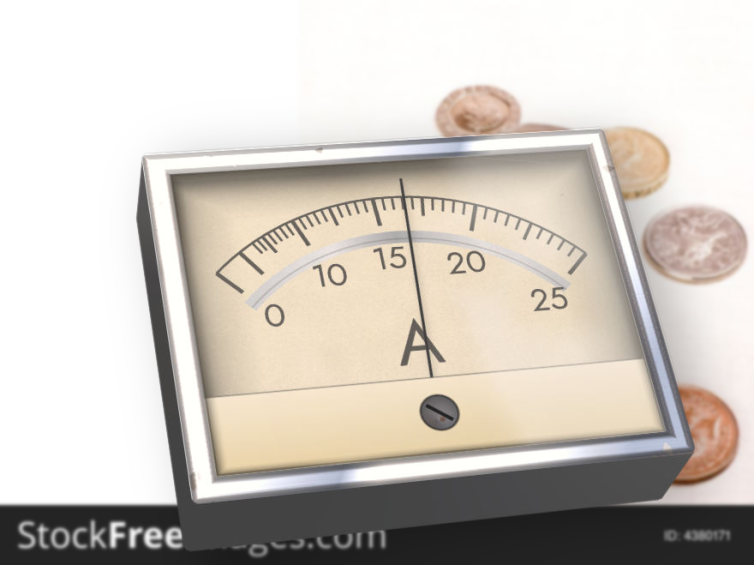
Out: {"value": 16.5, "unit": "A"}
